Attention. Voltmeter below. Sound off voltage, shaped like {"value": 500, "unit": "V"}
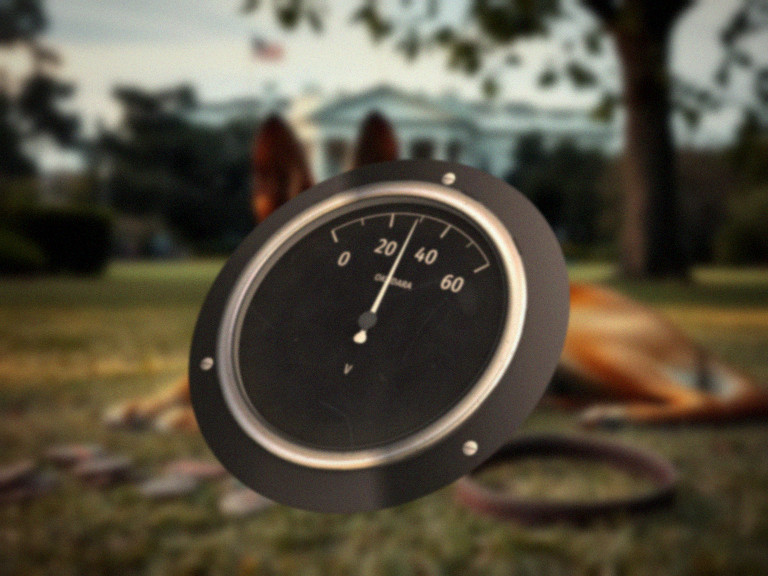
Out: {"value": 30, "unit": "V"}
